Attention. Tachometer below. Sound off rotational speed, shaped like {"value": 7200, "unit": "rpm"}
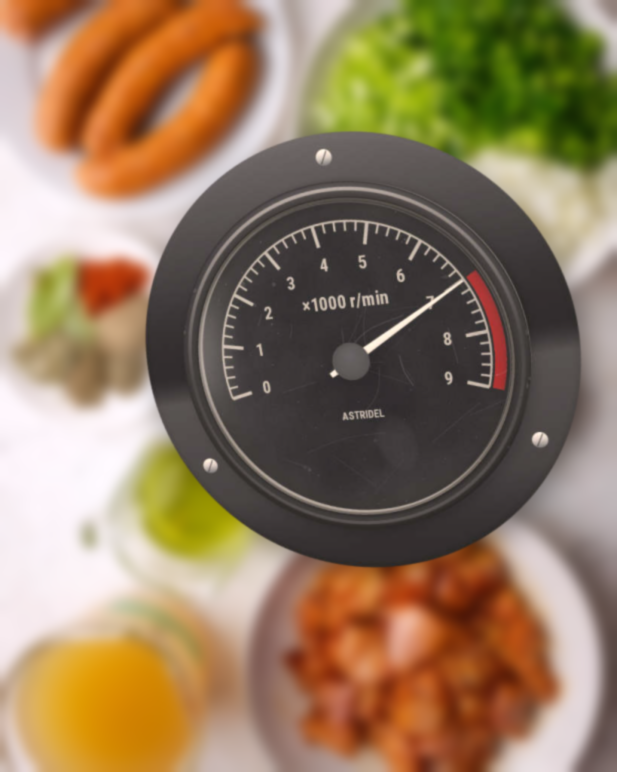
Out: {"value": 7000, "unit": "rpm"}
